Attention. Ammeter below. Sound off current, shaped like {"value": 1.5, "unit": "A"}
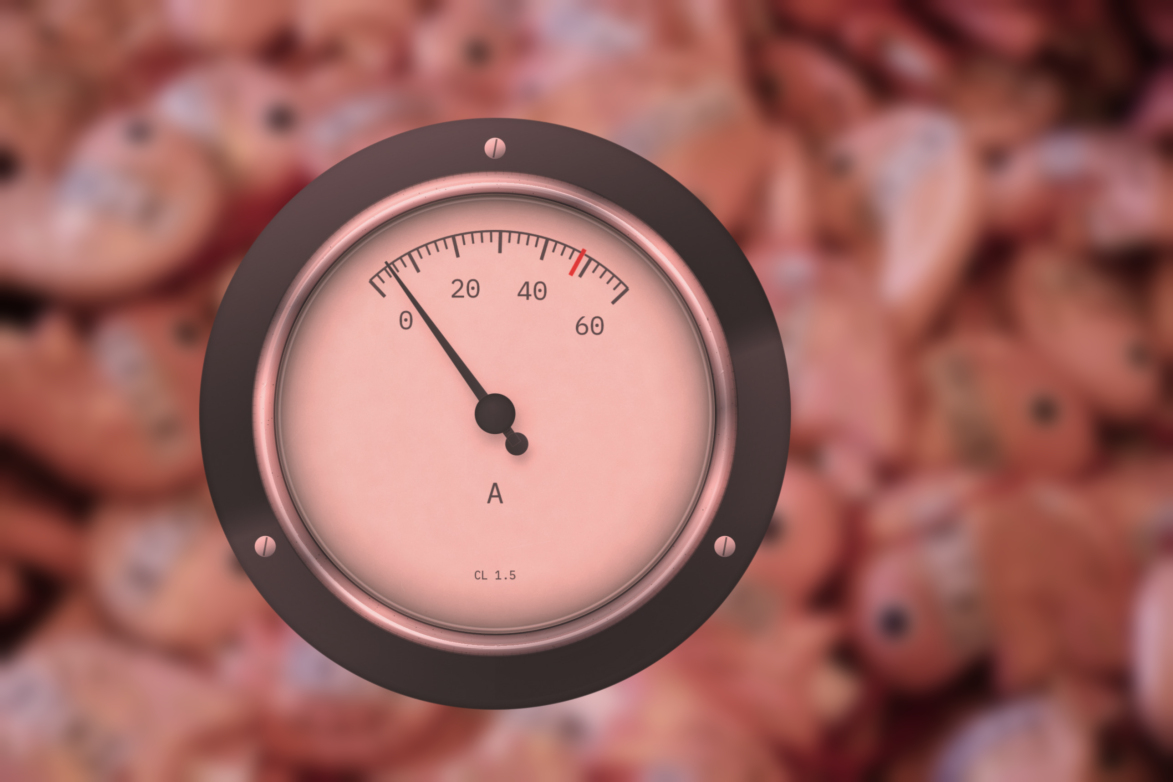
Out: {"value": 5, "unit": "A"}
